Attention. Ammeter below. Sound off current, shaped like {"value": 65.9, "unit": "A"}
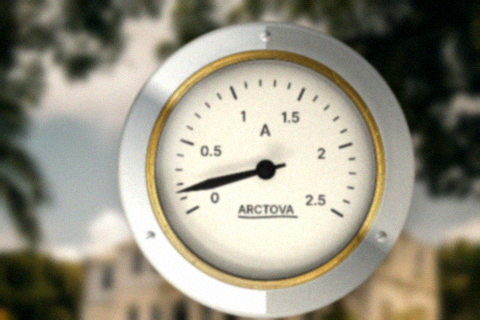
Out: {"value": 0.15, "unit": "A"}
